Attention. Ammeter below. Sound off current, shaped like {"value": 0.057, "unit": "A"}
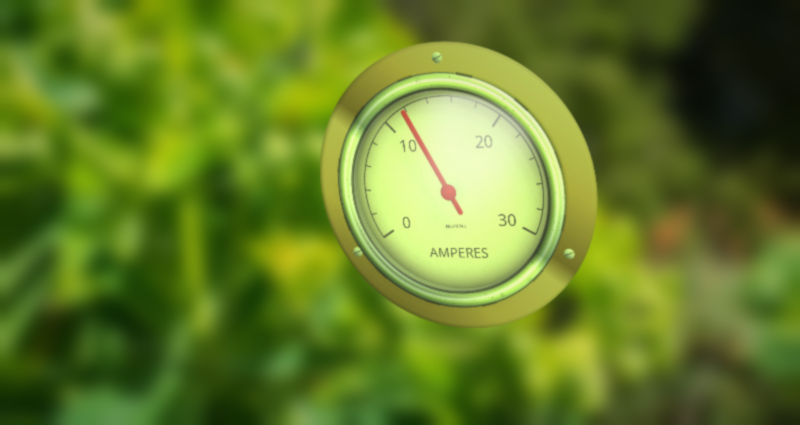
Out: {"value": 12, "unit": "A"}
